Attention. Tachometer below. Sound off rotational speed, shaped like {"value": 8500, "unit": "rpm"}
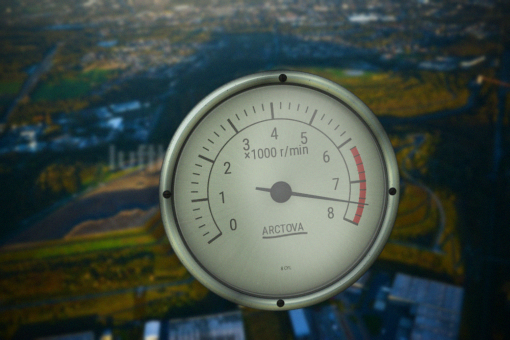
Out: {"value": 7500, "unit": "rpm"}
